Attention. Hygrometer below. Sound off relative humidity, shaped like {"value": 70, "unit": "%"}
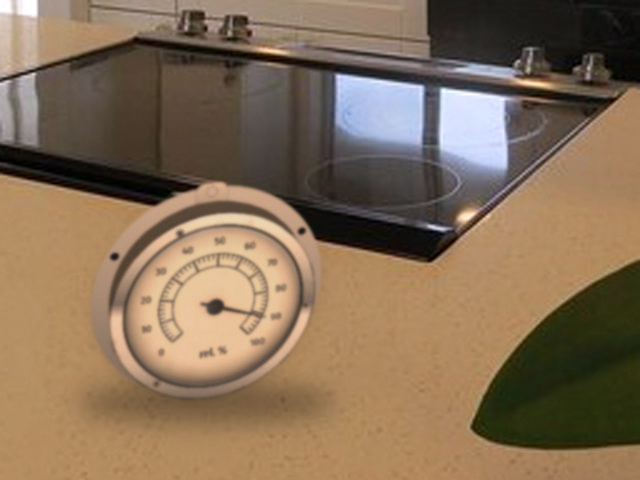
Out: {"value": 90, "unit": "%"}
